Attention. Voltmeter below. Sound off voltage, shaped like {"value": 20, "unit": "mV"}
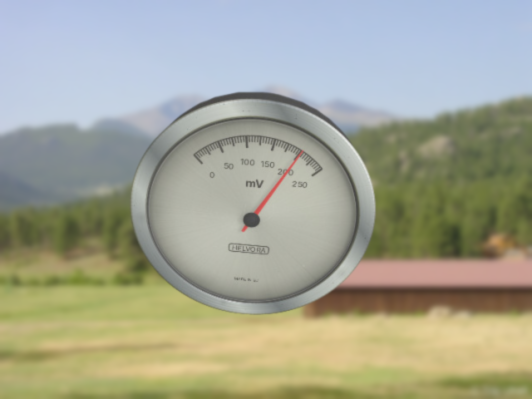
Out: {"value": 200, "unit": "mV"}
